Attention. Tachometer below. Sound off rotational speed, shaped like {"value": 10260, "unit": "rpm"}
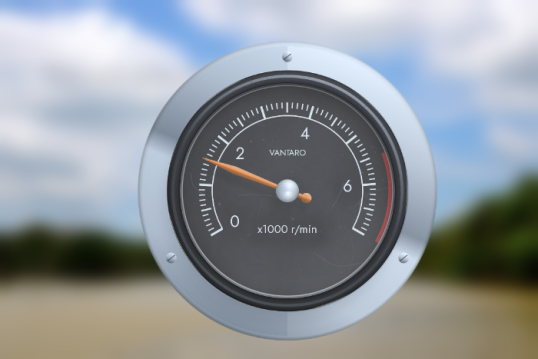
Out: {"value": 1500, "unit": "rpm"}
